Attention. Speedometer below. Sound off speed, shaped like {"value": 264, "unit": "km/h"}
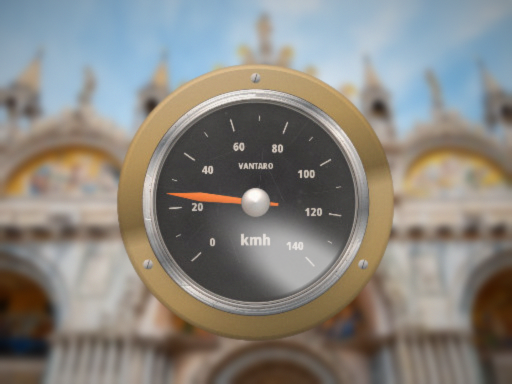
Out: {"value": 25, "unit": "km/h"}
